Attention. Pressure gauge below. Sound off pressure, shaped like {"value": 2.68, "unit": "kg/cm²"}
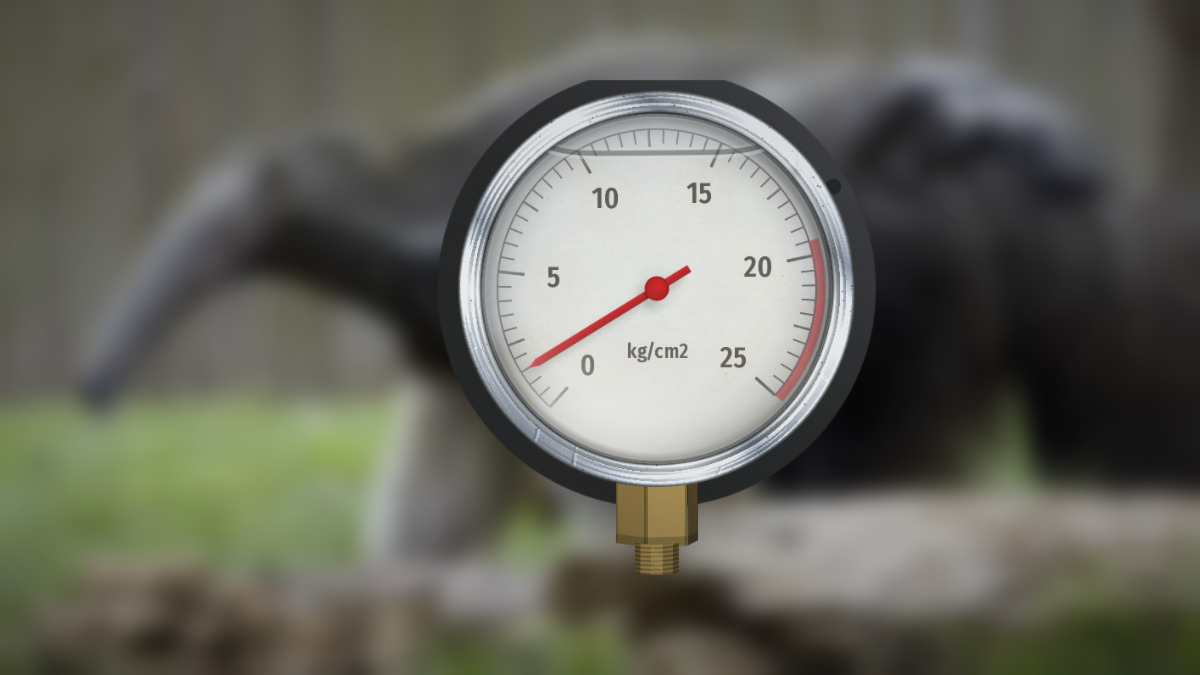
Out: {"value": 1.5, "unit": "kg/cm²"}
